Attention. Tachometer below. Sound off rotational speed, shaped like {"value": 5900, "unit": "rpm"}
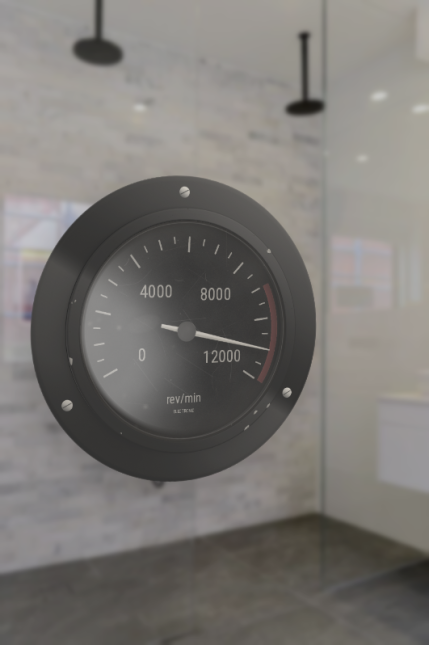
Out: {"value": 11000, "unit": "rpm"}
